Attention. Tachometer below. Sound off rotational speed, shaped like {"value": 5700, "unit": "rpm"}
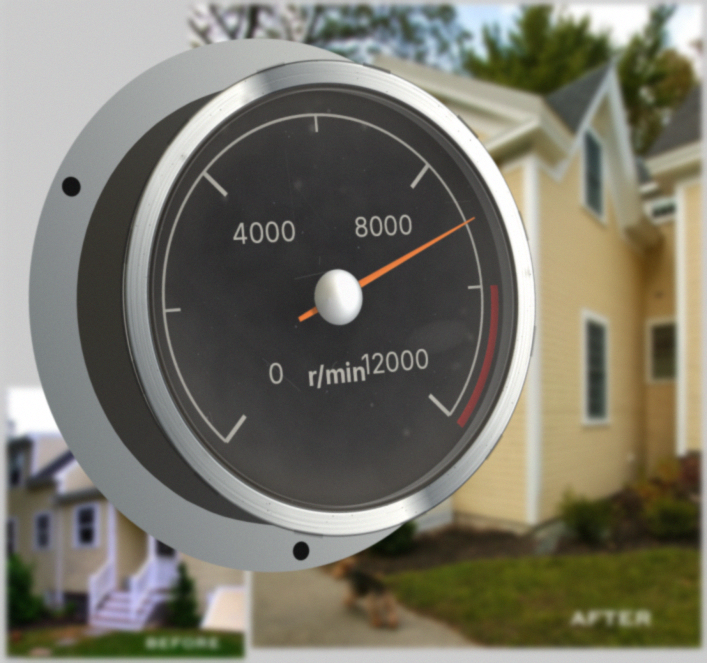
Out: {"value": 9000, "unit": "rpm"}
